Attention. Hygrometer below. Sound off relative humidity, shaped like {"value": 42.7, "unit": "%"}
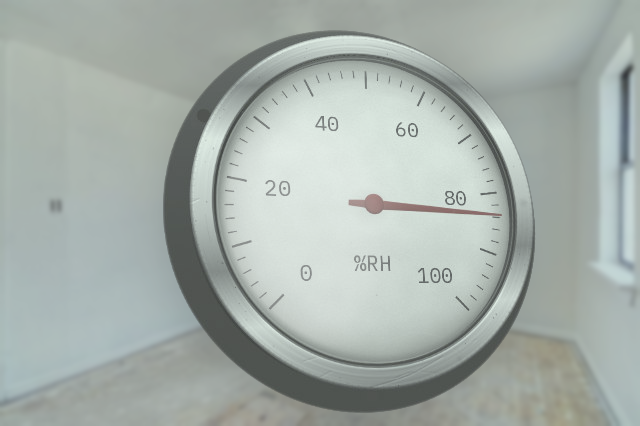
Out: {"value": 84, "unit": "%"}
